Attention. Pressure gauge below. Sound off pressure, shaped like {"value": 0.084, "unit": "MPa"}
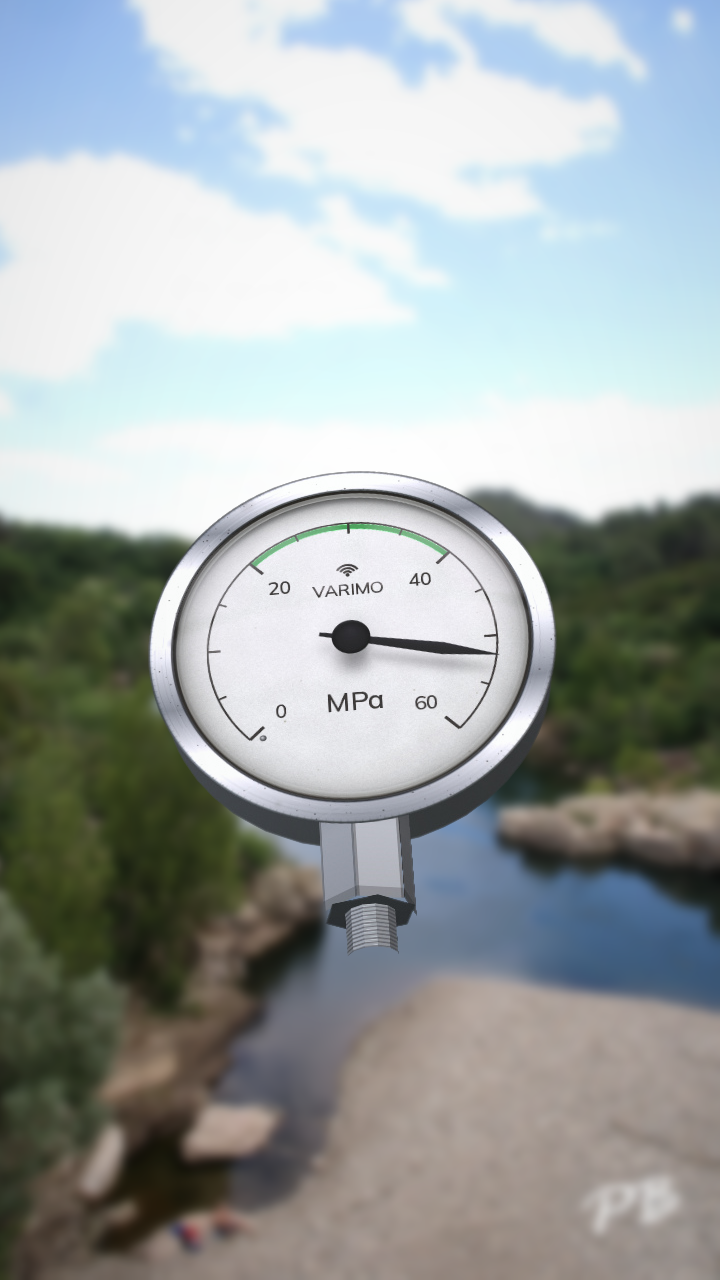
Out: {"value": 52.5, "unit": "MPa"}
